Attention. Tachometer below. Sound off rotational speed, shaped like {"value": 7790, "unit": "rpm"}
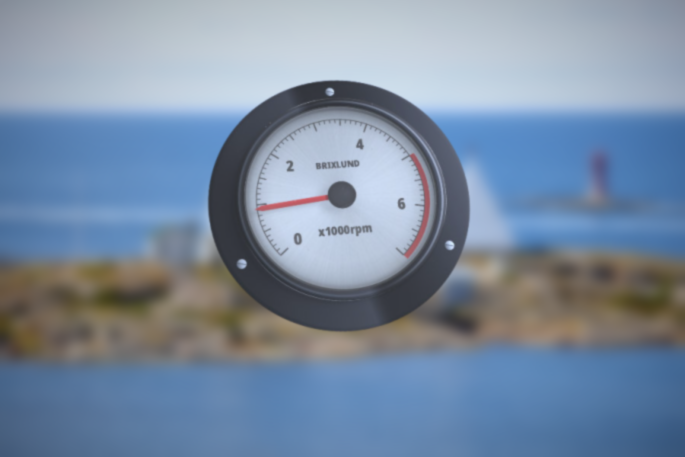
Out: {"value": 900, "unit": "rpm"}
